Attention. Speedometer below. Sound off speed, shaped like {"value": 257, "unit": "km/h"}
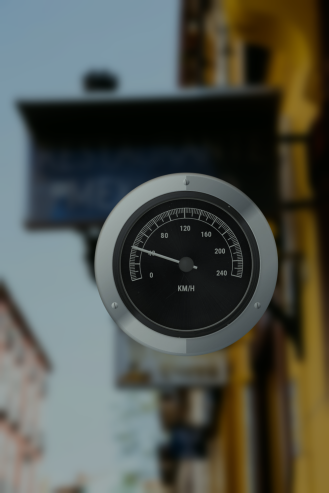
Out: {"value": 40, "unit": "km/h"}
